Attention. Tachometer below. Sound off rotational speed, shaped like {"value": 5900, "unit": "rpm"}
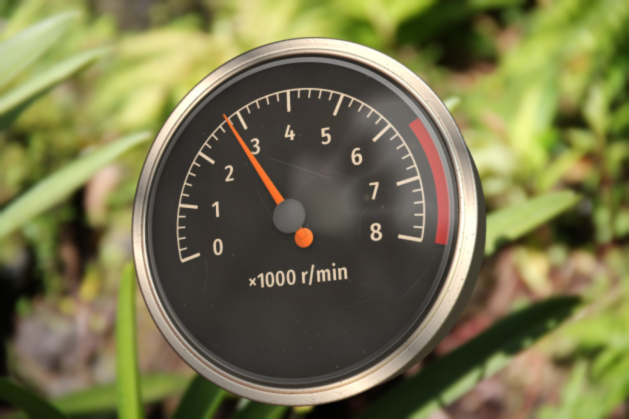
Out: {"value": 2800, "unit": "rpm"}
